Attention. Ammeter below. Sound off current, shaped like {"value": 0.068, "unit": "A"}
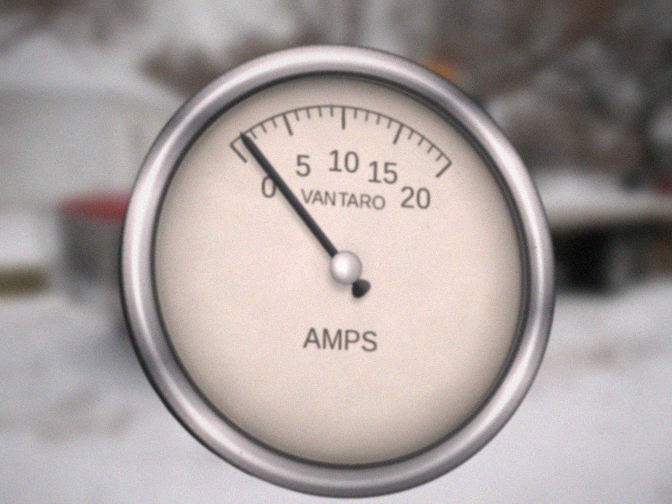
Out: {"value": 1, "unit": "A"}
